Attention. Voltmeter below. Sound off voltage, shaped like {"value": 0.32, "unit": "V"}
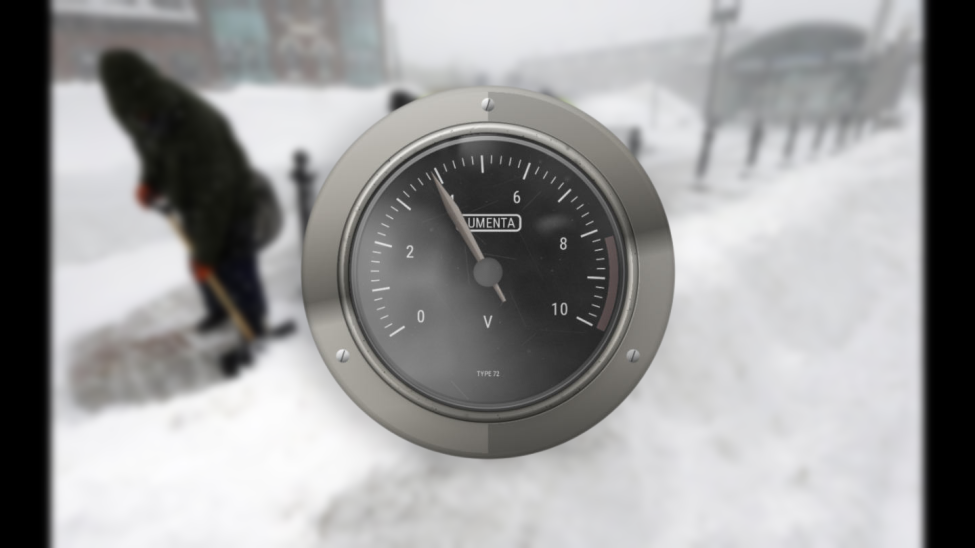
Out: {"value": 3.9, "unit": "V"}
